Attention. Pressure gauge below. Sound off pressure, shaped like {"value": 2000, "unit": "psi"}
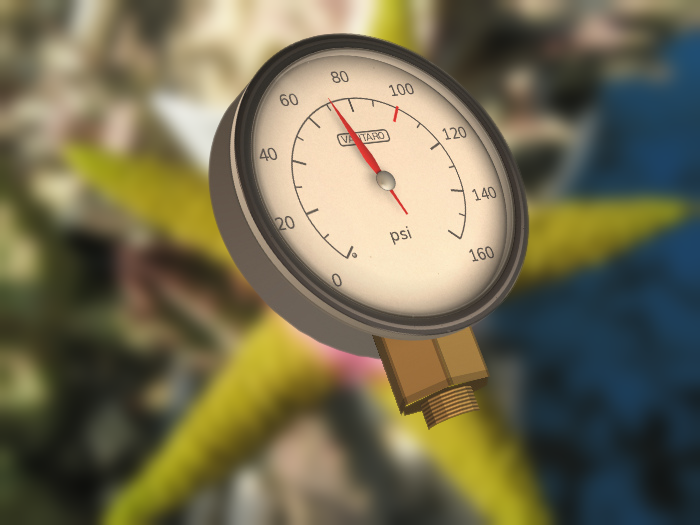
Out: {"value": 70, "unit": "psi"}
